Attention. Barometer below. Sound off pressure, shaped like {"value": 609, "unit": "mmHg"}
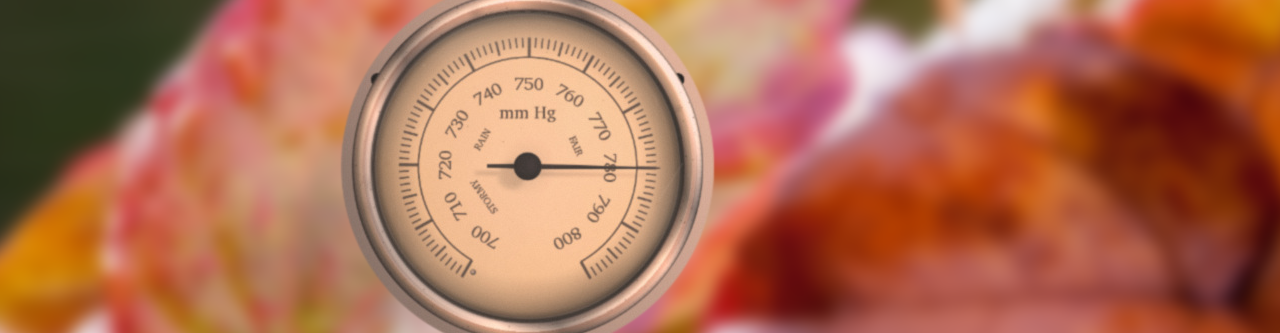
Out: {"value": 780, "unit": "mmHg"}
